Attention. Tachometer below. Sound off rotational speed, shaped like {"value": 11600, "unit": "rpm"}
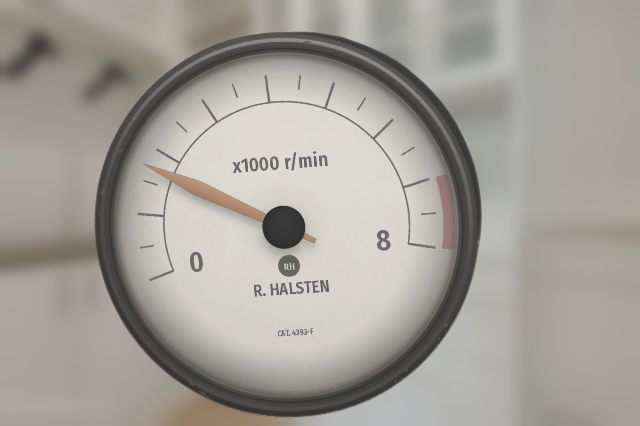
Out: {"value": 1750, "unit": "rpm"}
